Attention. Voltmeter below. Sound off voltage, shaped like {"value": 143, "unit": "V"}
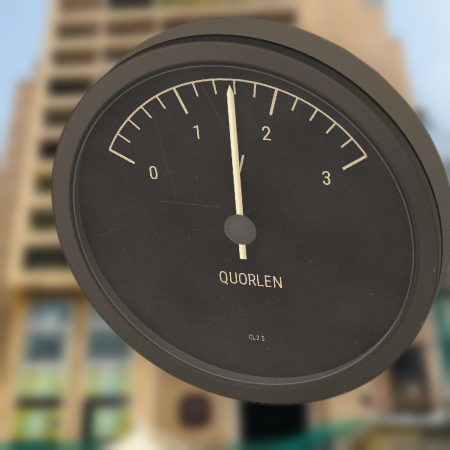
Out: {"value": 1.6, "unit": "V"}
